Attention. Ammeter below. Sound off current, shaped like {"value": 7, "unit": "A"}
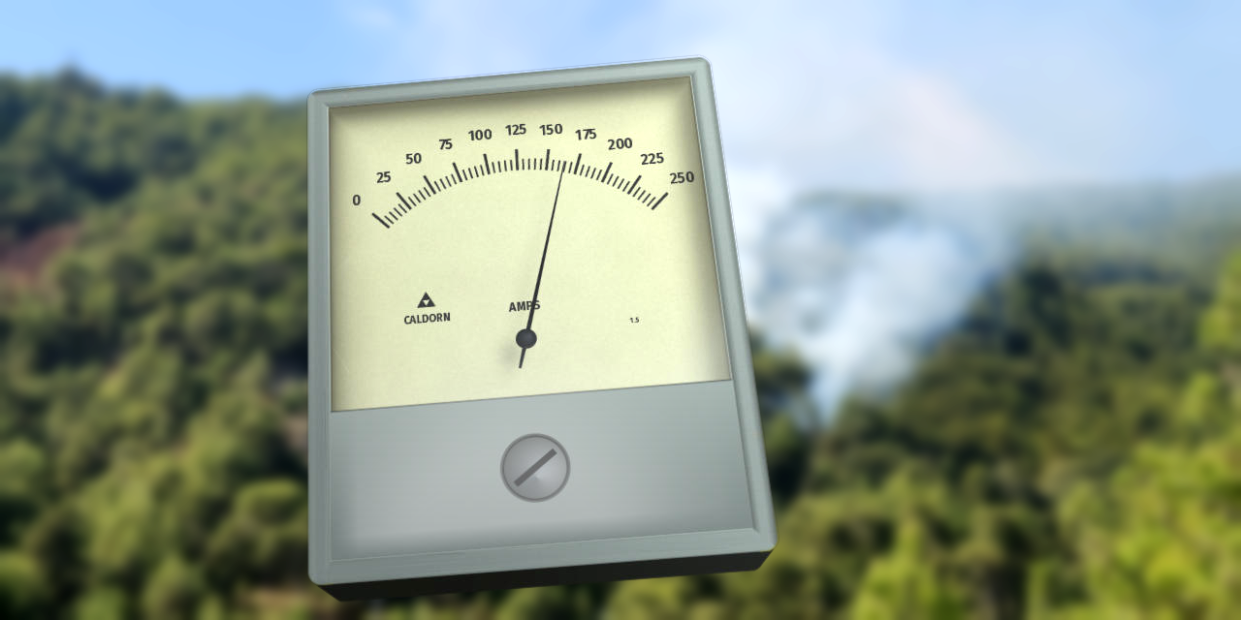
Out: {"value": 165, "unit": "A"}
